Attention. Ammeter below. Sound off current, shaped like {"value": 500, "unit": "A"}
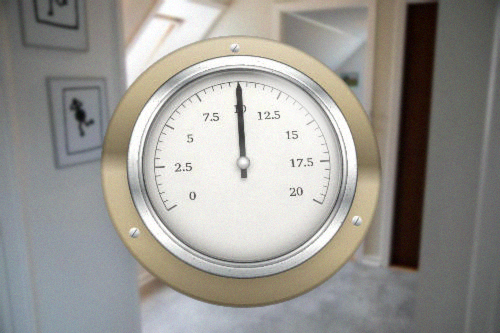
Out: {"value": 10, "unit": "A"}
